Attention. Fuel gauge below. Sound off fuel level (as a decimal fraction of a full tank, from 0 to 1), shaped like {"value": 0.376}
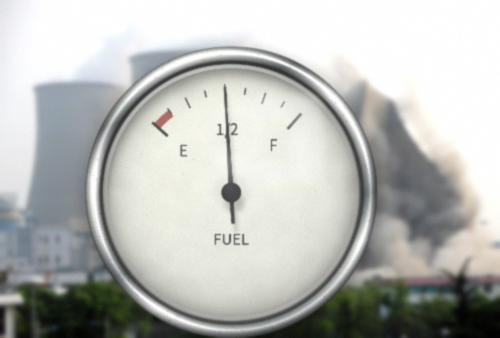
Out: {"value": 0.5}
